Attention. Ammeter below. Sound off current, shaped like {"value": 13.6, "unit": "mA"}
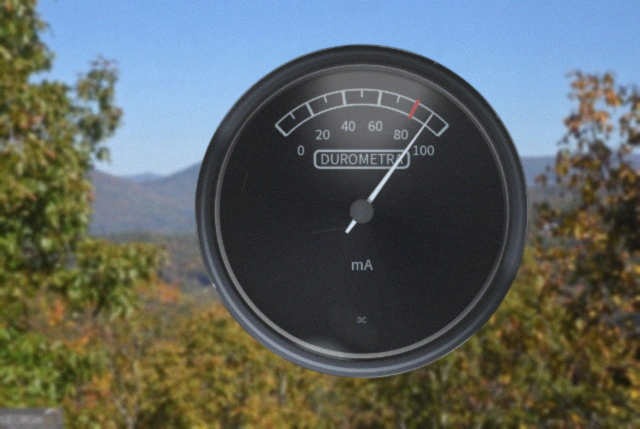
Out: {"value": 90, "unit": "mA"}
